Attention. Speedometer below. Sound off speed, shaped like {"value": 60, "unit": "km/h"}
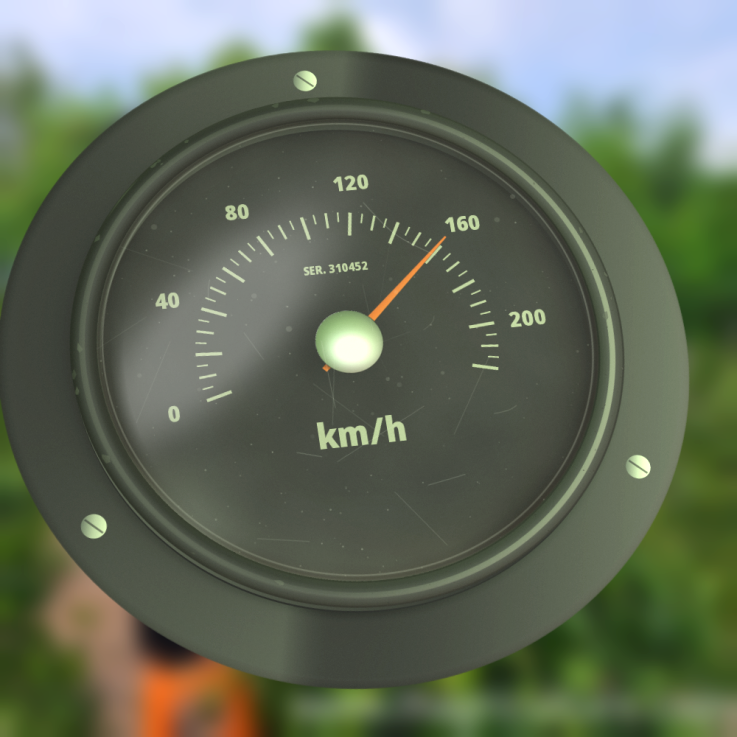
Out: {"value": 160, "unit": "km/h"}
